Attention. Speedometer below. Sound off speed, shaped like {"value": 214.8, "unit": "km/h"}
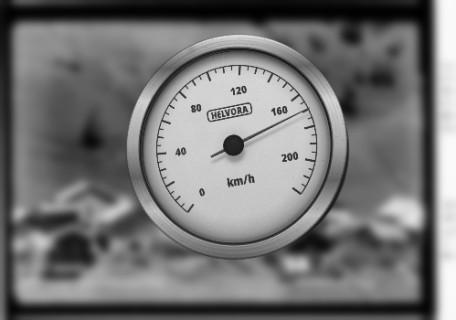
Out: {"value": 170, "unit": "km/h"}
